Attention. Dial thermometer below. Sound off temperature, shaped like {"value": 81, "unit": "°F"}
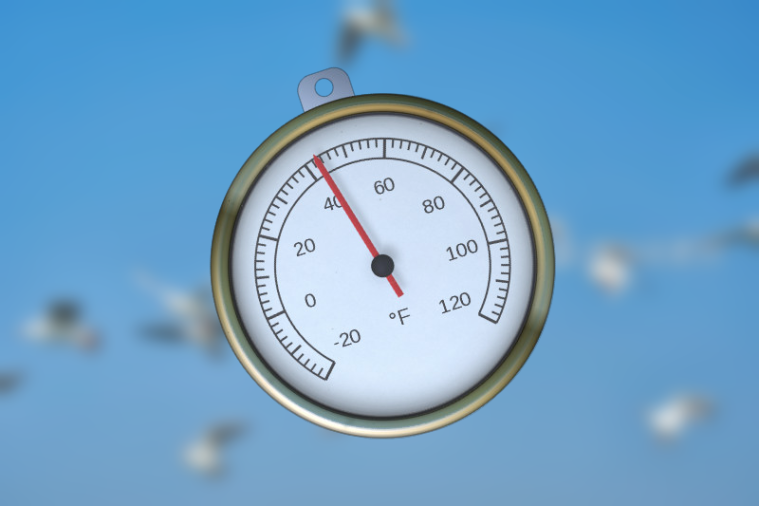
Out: {"value": 43, "unit": "°F"}
